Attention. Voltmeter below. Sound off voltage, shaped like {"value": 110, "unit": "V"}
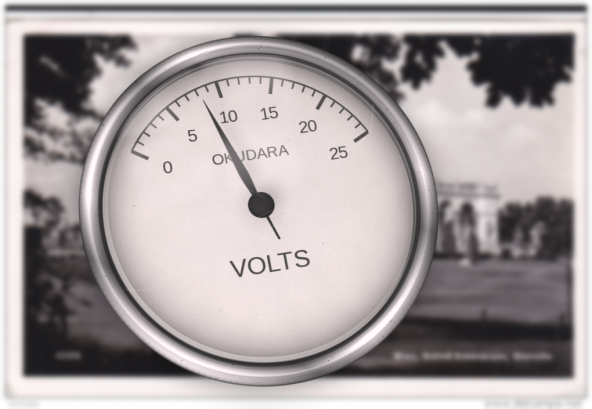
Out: {"value": 8, "unit": "V"}
